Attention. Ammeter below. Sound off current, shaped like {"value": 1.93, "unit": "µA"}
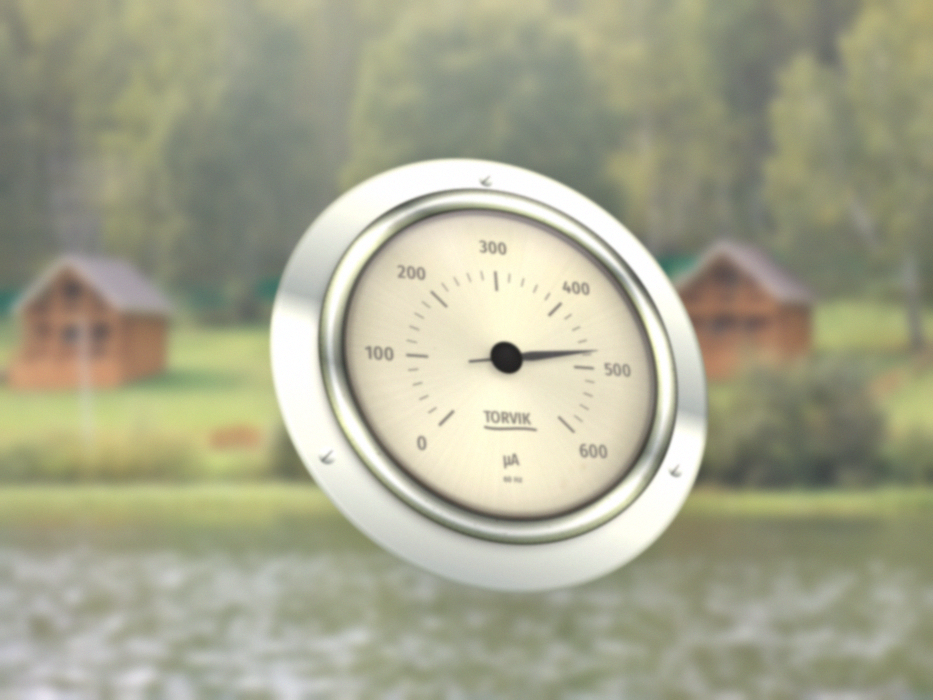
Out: {"value": 480, "unit": "µA"}
